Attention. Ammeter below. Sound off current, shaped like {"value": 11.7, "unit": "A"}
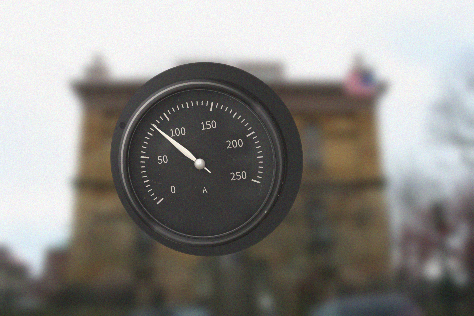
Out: {"value": 85, "unit": "A"}
